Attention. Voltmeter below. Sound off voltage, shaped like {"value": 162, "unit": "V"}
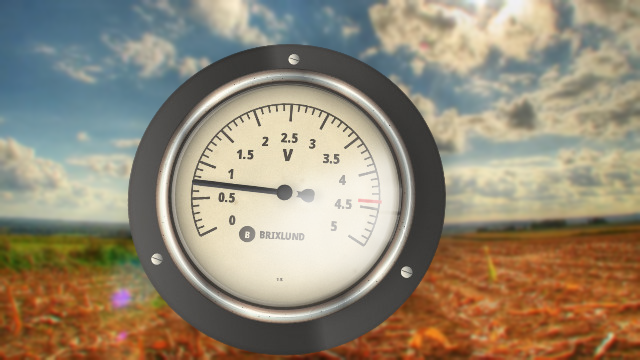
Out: {"value": 0.7, "unit": "V"}
